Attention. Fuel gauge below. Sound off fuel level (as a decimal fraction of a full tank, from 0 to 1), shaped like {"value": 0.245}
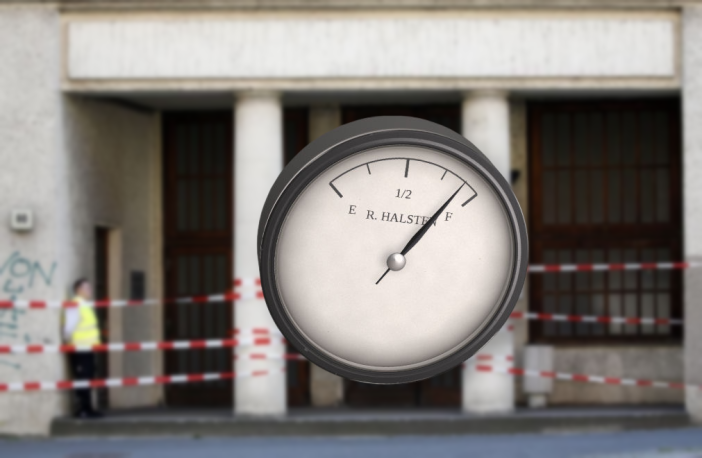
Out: {"value": 0.875}
